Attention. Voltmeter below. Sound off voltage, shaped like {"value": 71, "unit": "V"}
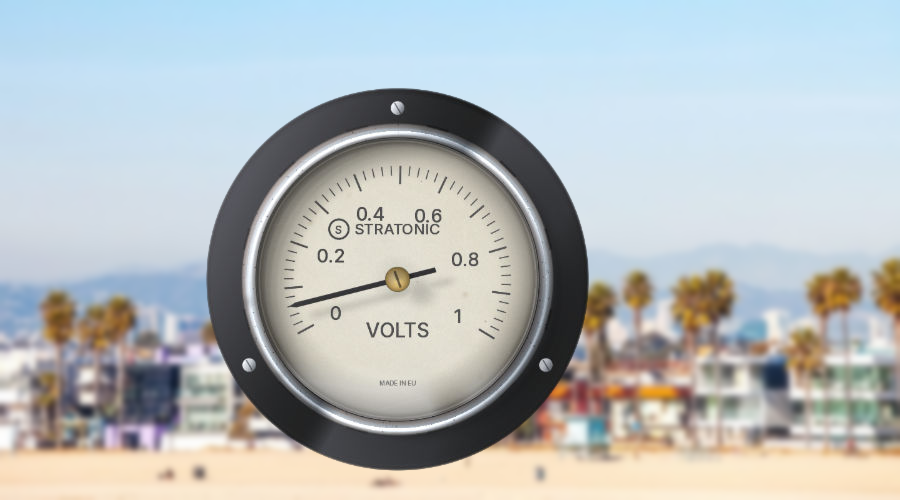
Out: {"value": 0.06, "unit": "V"}
